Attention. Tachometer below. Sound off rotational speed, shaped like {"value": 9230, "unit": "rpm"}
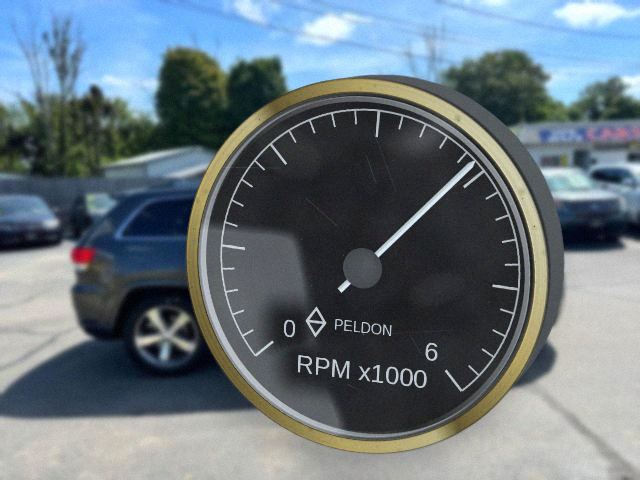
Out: {"value": 3900, "unit": "rpm"}
